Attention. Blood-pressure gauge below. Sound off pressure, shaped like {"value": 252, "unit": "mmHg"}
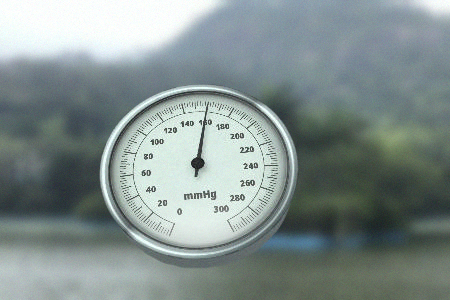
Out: {"value": 160, "unit": "mmHg"}
